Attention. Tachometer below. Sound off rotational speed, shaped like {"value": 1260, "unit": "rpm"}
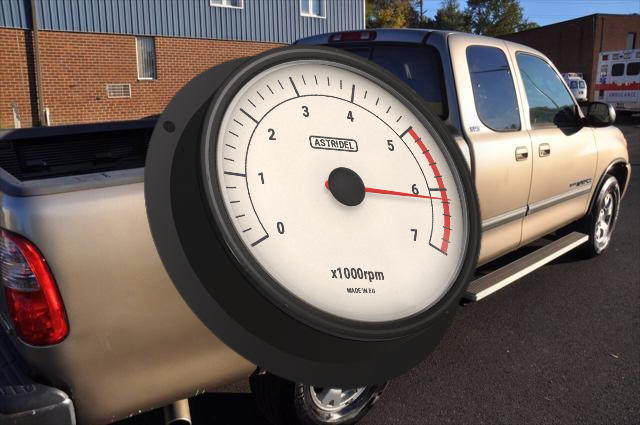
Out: {"value": 6200, "unit": "rpm"}
